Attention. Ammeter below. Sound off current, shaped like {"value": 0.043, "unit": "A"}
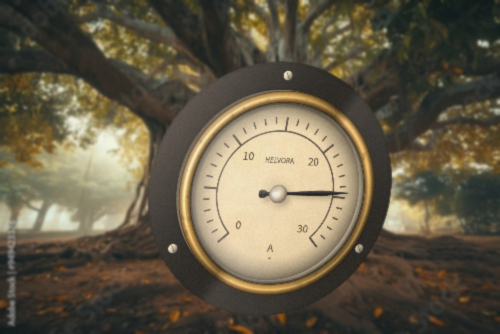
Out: {"value": 24.5, "unit": "A"}
